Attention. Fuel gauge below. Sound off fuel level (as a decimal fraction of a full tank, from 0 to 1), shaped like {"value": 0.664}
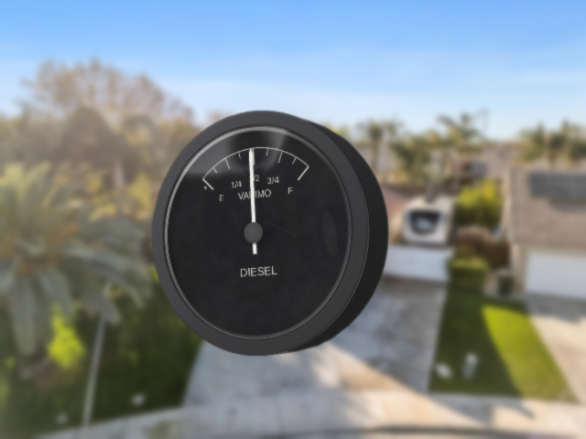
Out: {"value": 0.5}
